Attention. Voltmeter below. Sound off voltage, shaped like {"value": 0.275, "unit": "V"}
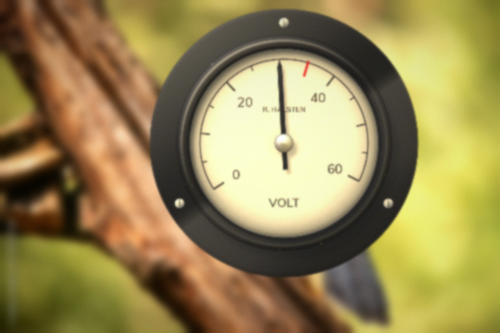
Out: {"value": 30, "unit": "V"}
